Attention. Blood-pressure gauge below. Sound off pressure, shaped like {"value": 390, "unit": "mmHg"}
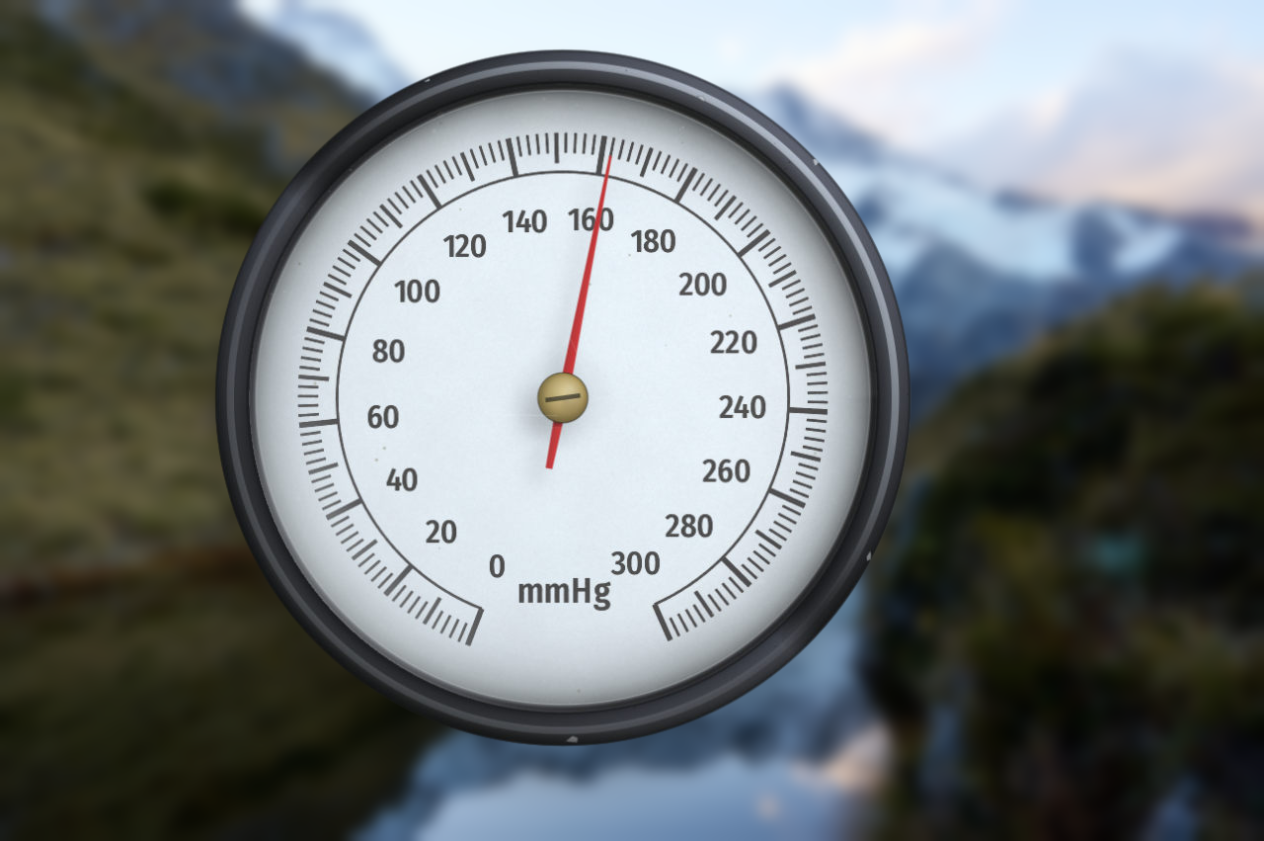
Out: {"value": 162, "unit": "mmHg"}
